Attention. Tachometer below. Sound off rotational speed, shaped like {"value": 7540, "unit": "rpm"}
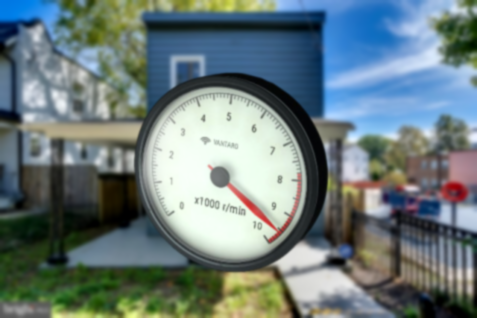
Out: {"value": 9500, "unit": "rpm"}
